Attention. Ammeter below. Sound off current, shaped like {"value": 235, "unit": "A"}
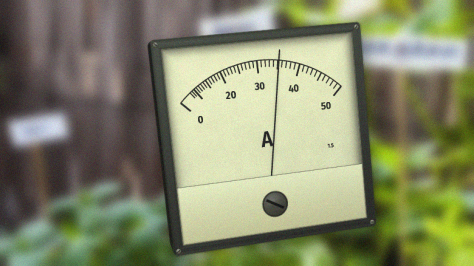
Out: {"value": 35, "unit": "A"}
